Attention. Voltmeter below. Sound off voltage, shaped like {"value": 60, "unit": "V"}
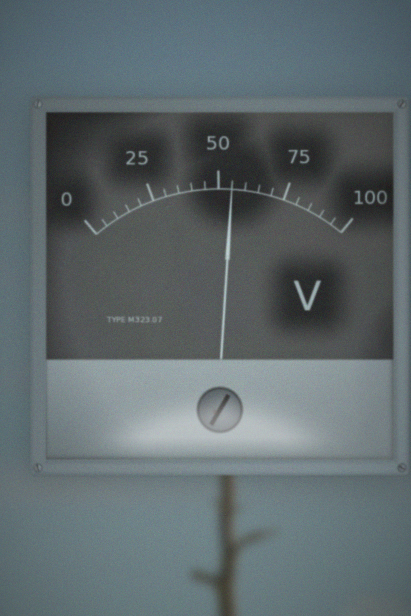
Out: {"value": 55, "unit": "V"}
